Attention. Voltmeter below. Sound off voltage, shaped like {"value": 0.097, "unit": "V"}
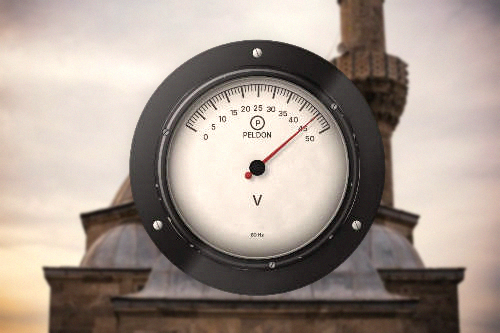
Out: {"value": 45, "unit": "V"}
